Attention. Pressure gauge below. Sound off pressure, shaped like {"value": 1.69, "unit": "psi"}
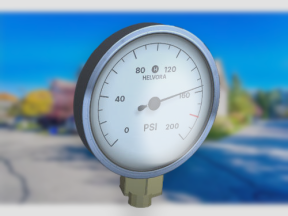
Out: {"value": 155, "unit": "psi"}
